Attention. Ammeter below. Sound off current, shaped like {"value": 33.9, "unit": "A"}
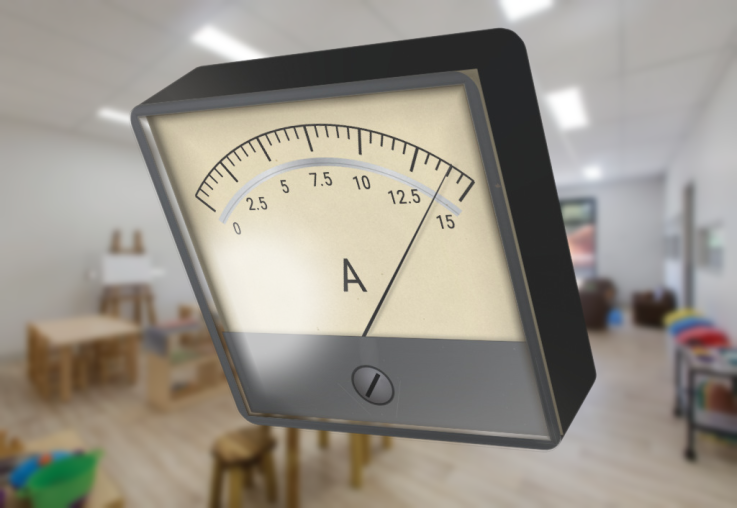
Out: {"value": 14, "unit": "A"}
